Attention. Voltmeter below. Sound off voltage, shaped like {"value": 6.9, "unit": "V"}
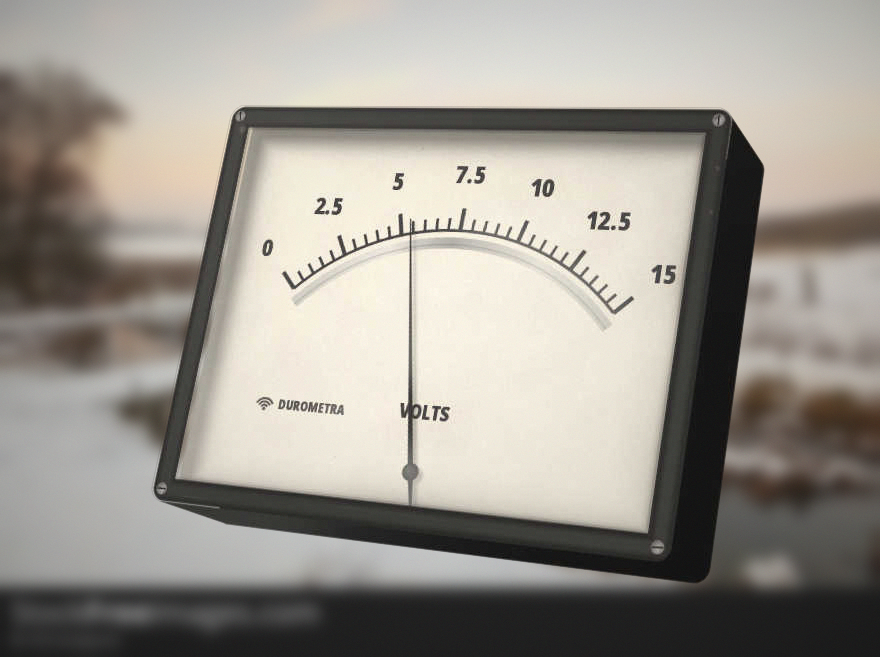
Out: {"value": 5.5, "unit": "V"}
